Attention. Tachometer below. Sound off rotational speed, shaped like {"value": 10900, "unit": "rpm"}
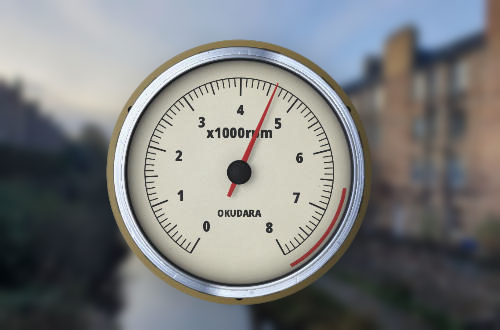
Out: {"value": 4600, "unit": "rpm"}
